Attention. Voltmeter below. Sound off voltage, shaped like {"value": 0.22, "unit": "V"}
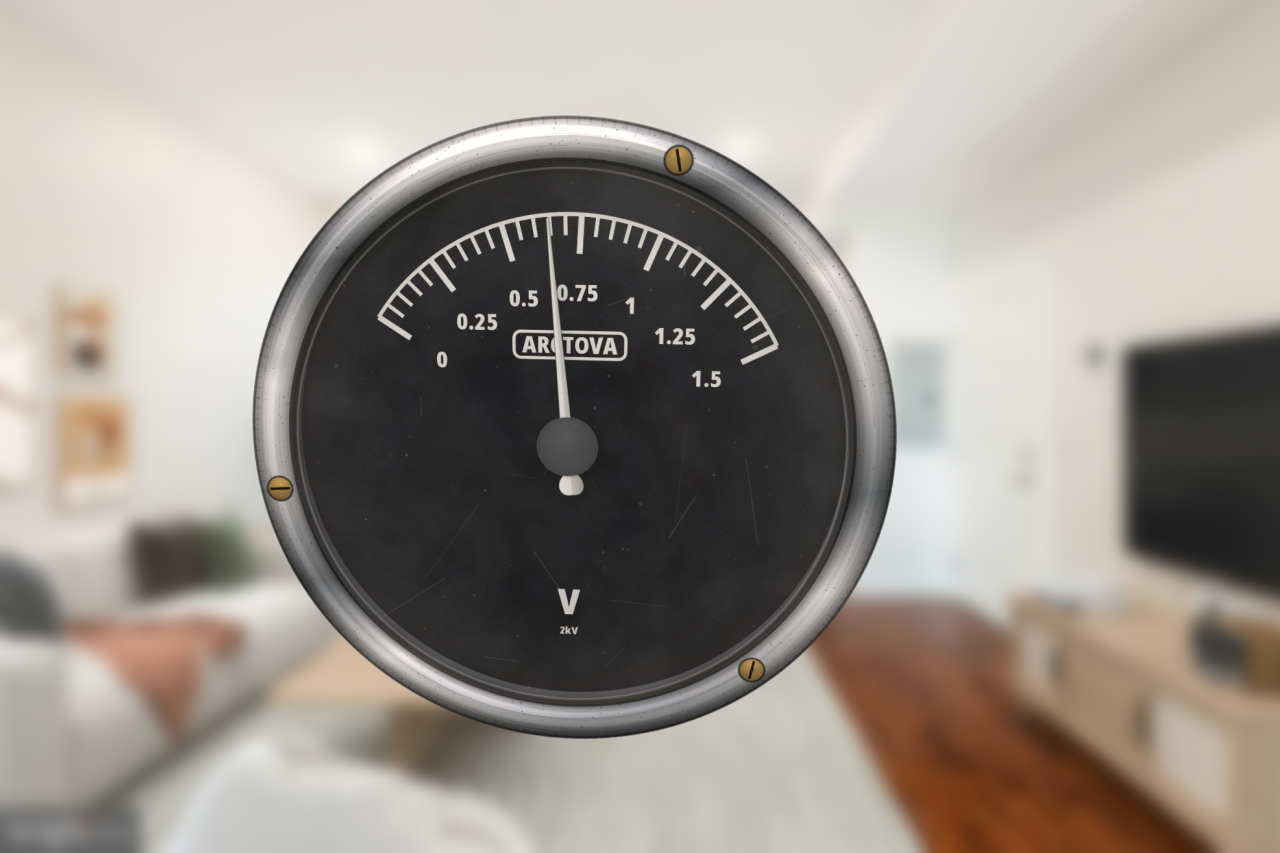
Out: {"value": 0.65, "unit": "V"}
